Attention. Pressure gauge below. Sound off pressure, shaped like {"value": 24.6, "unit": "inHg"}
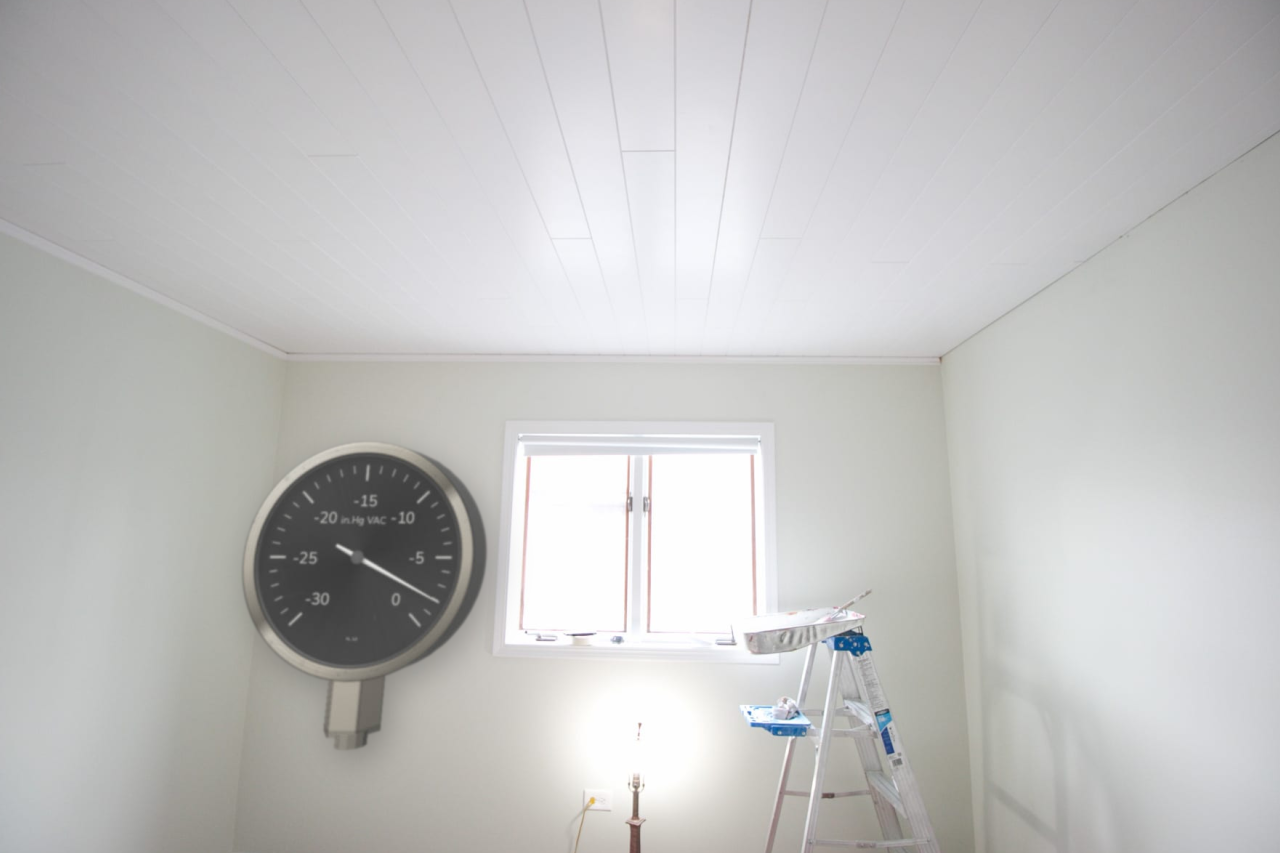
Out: {"value": -2, "unit": "inHg"}
